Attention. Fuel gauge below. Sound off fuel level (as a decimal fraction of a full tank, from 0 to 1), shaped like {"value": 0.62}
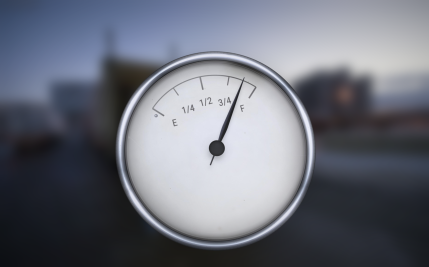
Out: {"value": 0.875}
